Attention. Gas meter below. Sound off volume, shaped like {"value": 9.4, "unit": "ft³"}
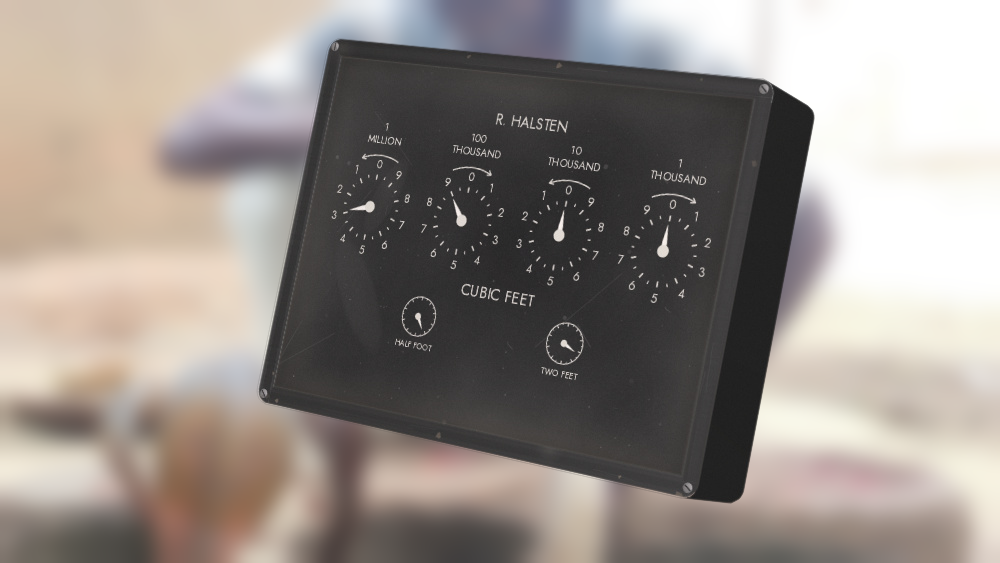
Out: {"value": 290000, "unit": "ft³"}
